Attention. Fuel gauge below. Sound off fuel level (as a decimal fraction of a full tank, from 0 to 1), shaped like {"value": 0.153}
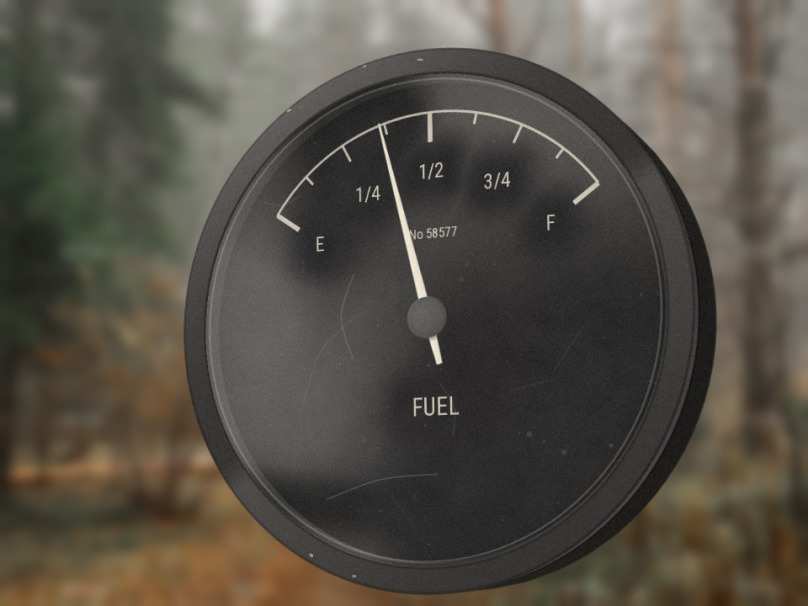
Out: {"value": 0.375}
